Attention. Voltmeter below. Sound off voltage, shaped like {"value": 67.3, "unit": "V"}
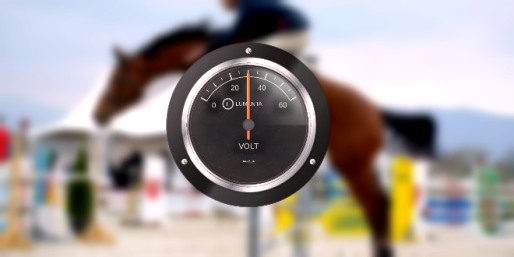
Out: {"value": 30, "unit": "V"}
